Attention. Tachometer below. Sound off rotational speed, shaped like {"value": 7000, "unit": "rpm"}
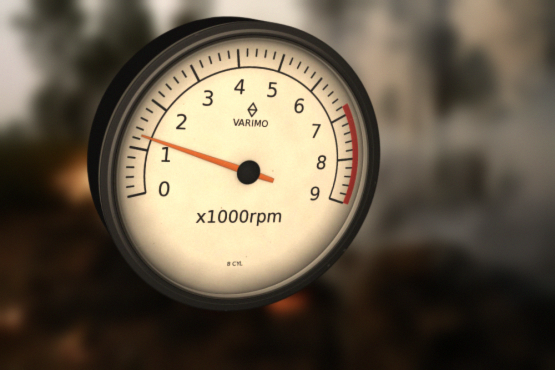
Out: {"value": 1300, "unit": "rpm"}
